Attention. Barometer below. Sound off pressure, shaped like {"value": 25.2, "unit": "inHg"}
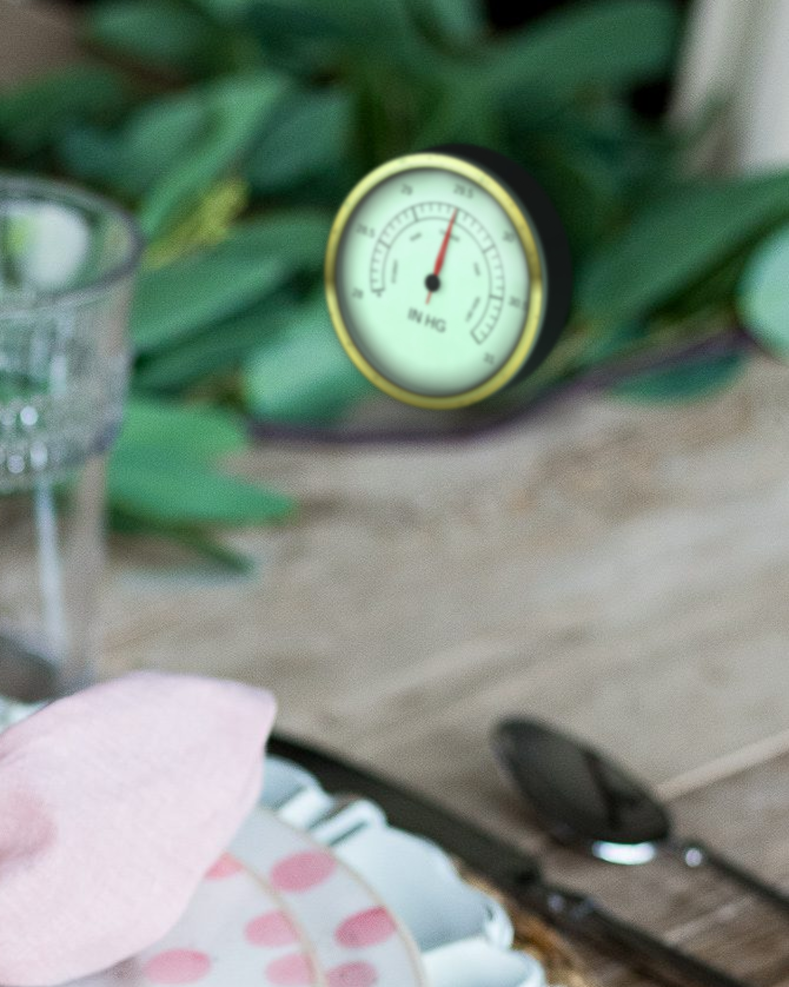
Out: {"value": 29.5, "unit": "inHg"}
